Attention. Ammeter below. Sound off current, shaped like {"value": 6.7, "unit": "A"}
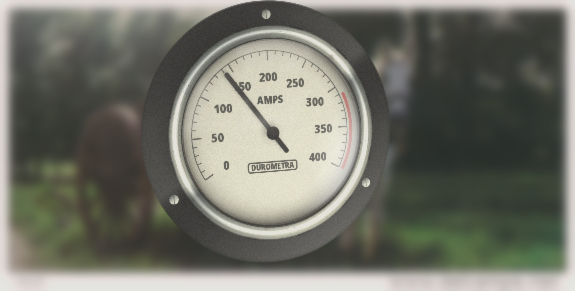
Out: {"value": 140, "unit": "A"}
